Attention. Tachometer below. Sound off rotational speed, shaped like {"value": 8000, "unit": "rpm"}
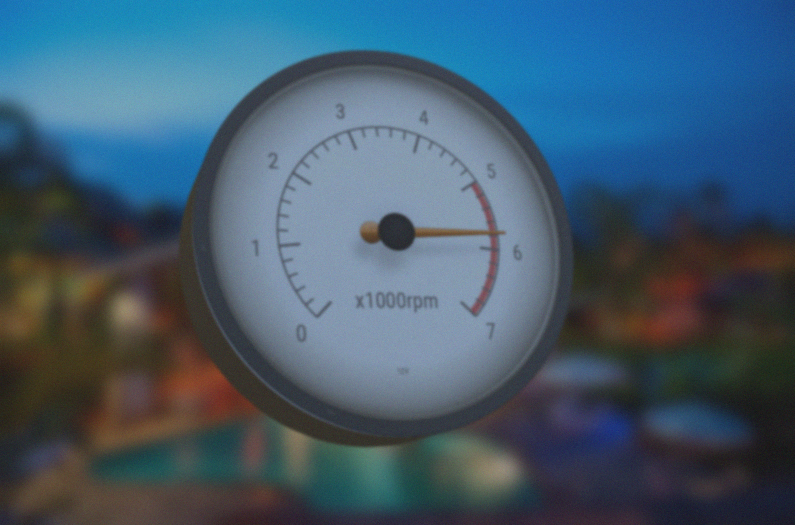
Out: {"value": 5800, "unit": "rpm"}
